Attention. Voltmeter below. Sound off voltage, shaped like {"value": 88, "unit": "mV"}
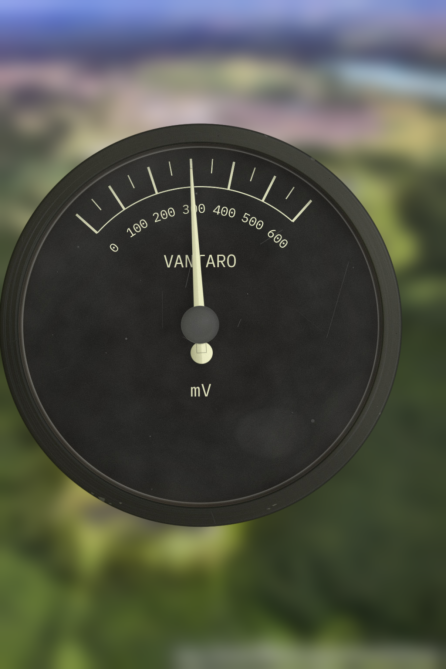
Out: {"value": 300, "unit": "mV"}
